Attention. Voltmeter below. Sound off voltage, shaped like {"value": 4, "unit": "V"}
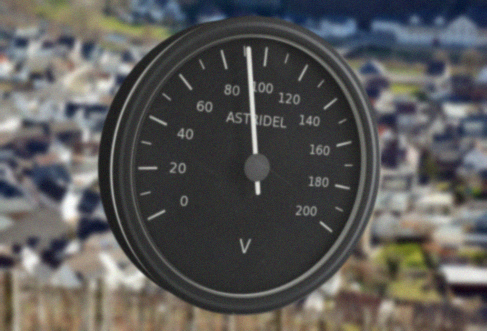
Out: {"value": 90, "unit": "V"}
